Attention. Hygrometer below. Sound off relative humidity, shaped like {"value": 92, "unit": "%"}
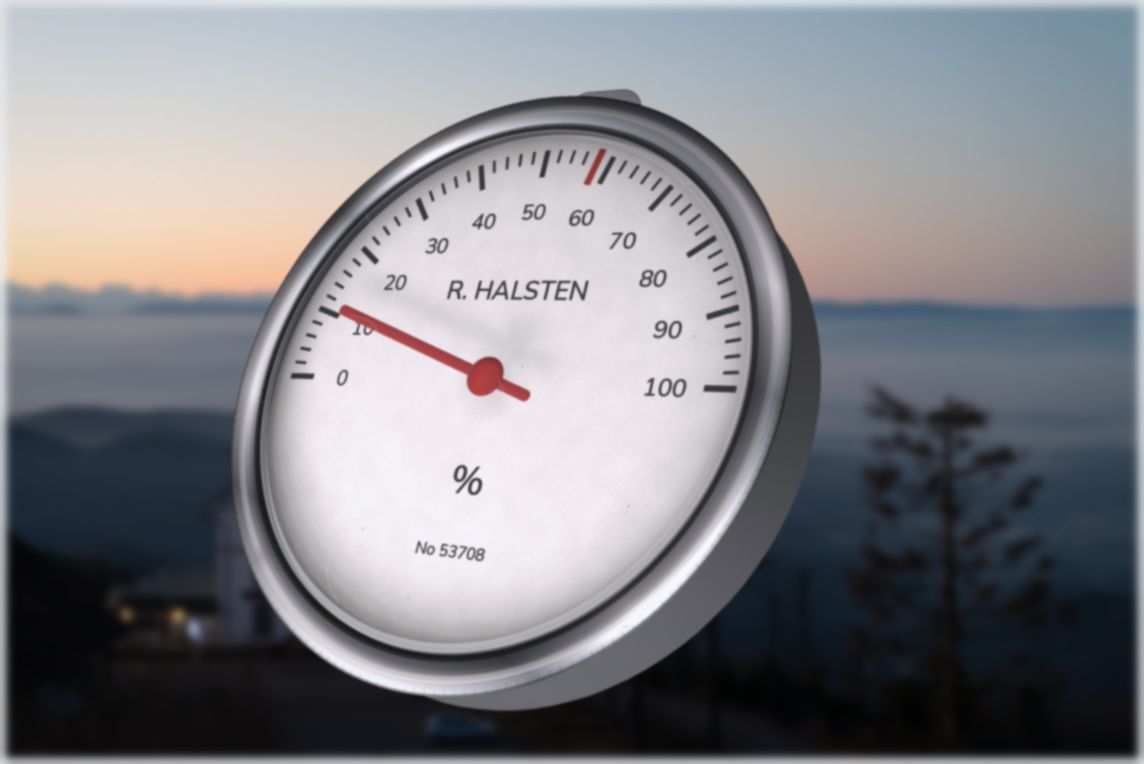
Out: {"value": 11, "unit": "%"}
